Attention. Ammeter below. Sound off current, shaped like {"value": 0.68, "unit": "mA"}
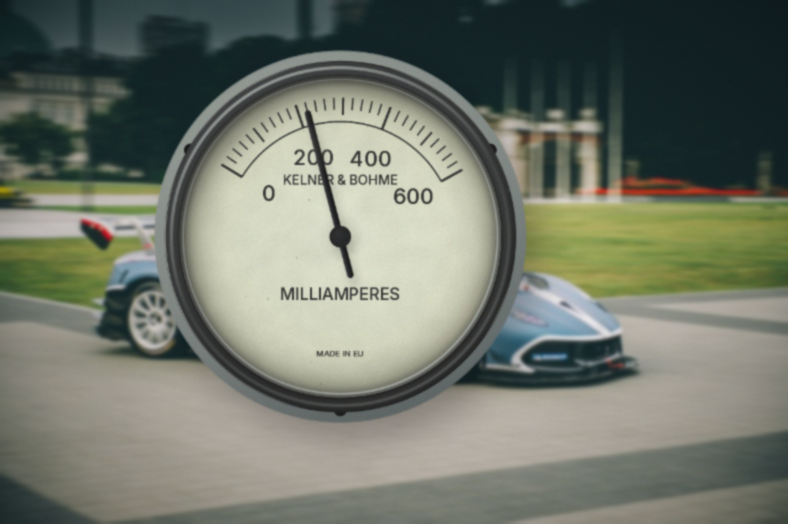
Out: {"value": 220, "unit": "mA"}
